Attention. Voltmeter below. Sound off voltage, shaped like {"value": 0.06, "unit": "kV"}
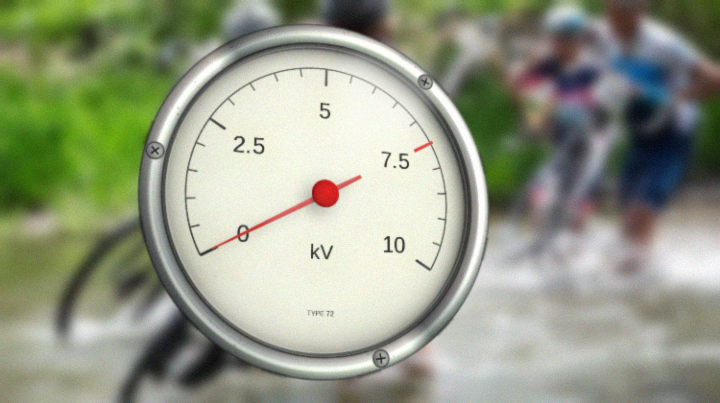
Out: {"value": 0, "unit": "kV"}
